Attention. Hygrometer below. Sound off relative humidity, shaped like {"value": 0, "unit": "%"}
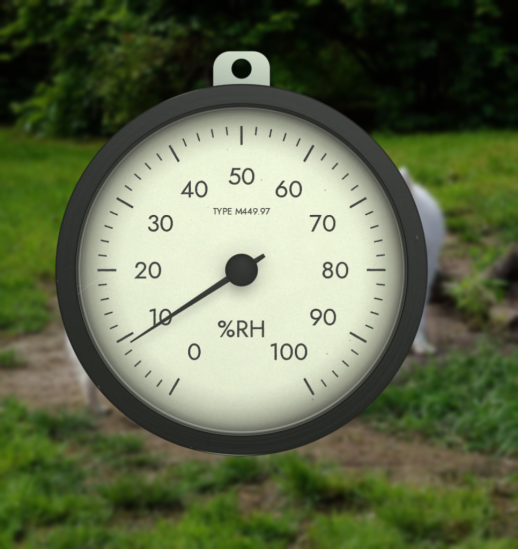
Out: {"value": 9, "unit": "%"}
